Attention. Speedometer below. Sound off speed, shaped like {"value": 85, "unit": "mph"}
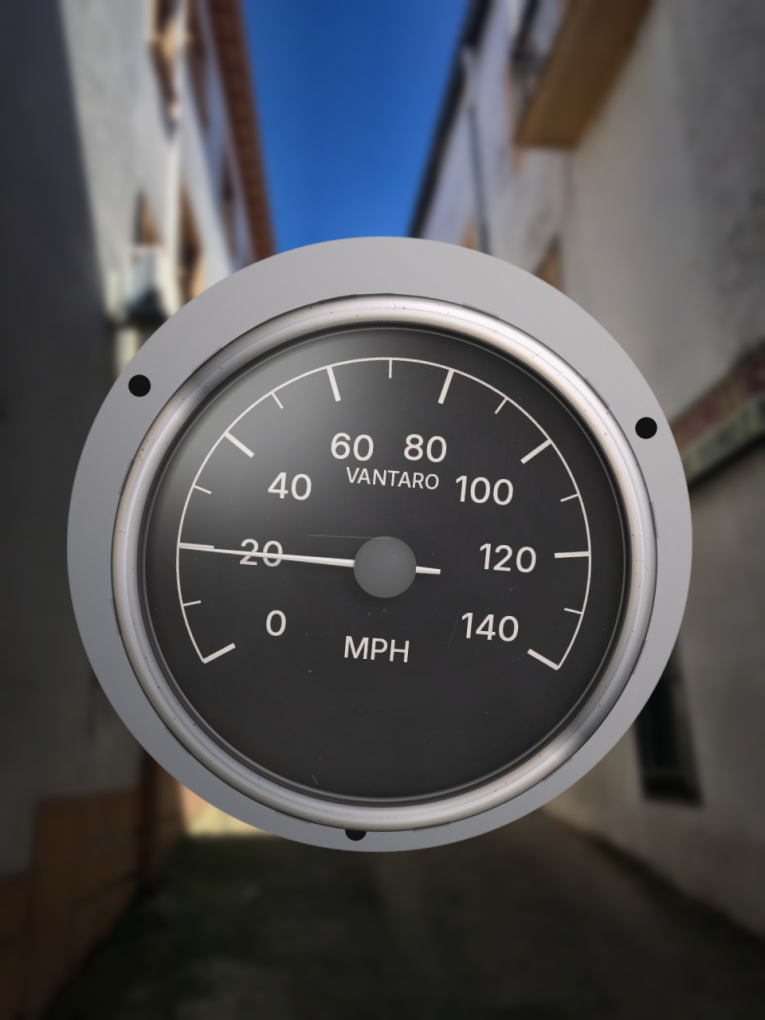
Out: {"value": 20, "unit": "mph"}
